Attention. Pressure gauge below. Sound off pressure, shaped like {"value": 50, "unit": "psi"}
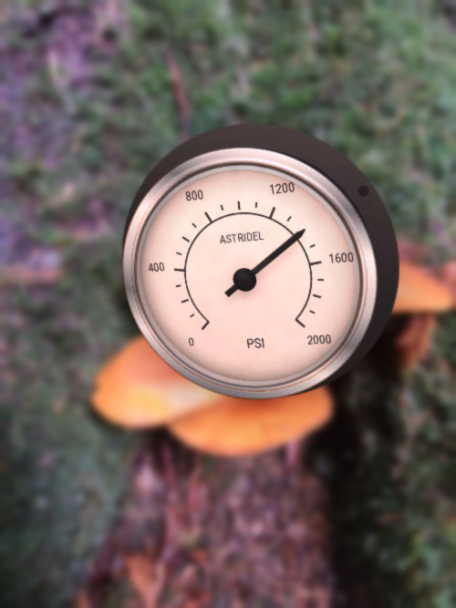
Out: {"value": 1400, "unit": "psi"}
